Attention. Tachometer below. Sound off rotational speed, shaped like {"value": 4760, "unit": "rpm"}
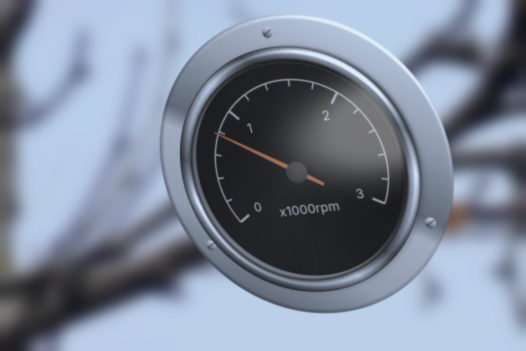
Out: {"value": 800, "unit": "rpm"}
